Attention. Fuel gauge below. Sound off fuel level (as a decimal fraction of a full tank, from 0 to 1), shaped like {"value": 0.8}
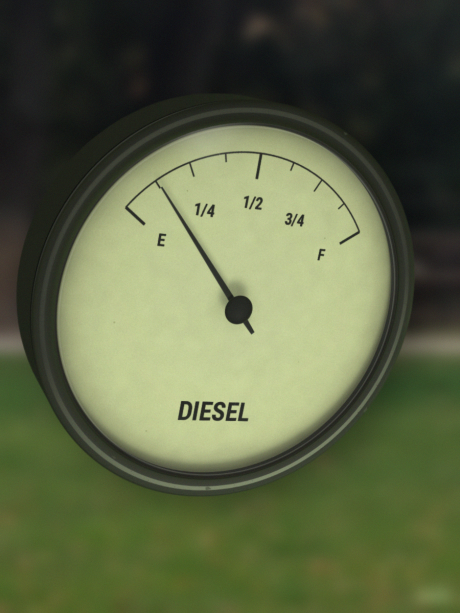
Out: {"value": 0.125}
